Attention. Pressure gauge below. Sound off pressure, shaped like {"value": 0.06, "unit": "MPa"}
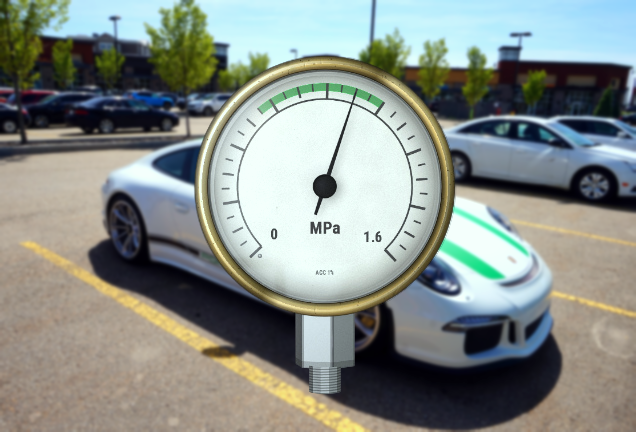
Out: {"value": 0.9, "unit": "MPa"}
